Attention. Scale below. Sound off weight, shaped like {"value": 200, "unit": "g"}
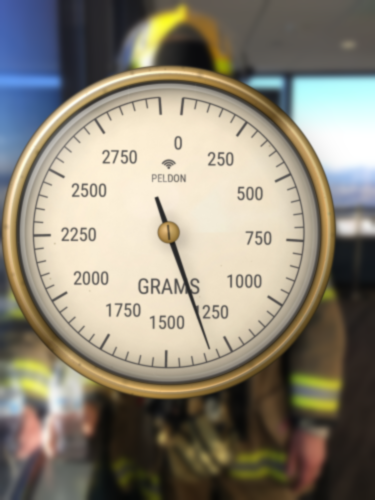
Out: {"value": 1325, "unit": "g"}
